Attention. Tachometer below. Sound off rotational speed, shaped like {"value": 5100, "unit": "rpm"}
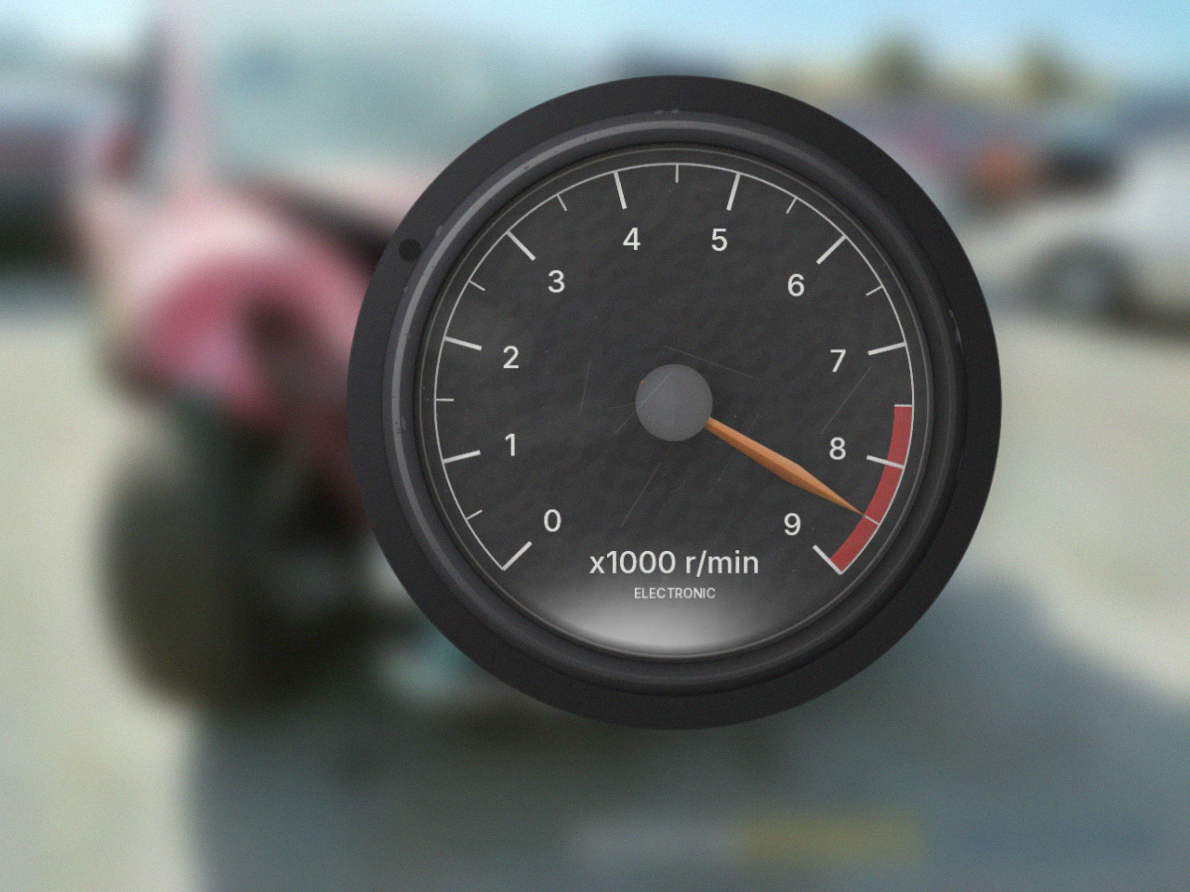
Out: {"value": 8500, "unit": "rpm"}
